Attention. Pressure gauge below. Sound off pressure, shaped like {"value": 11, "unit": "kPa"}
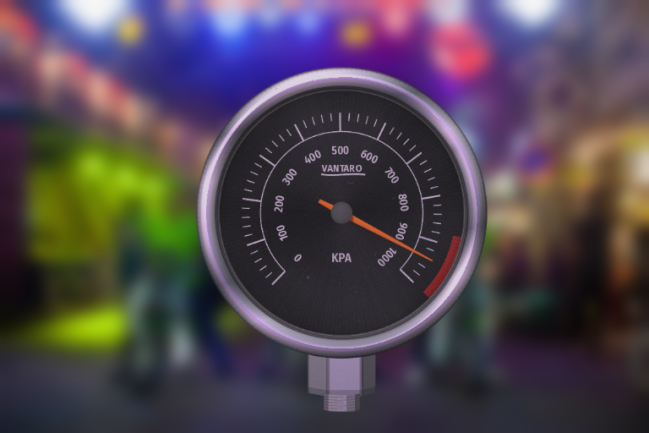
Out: {"value": 940, "unit": "kPa"}
